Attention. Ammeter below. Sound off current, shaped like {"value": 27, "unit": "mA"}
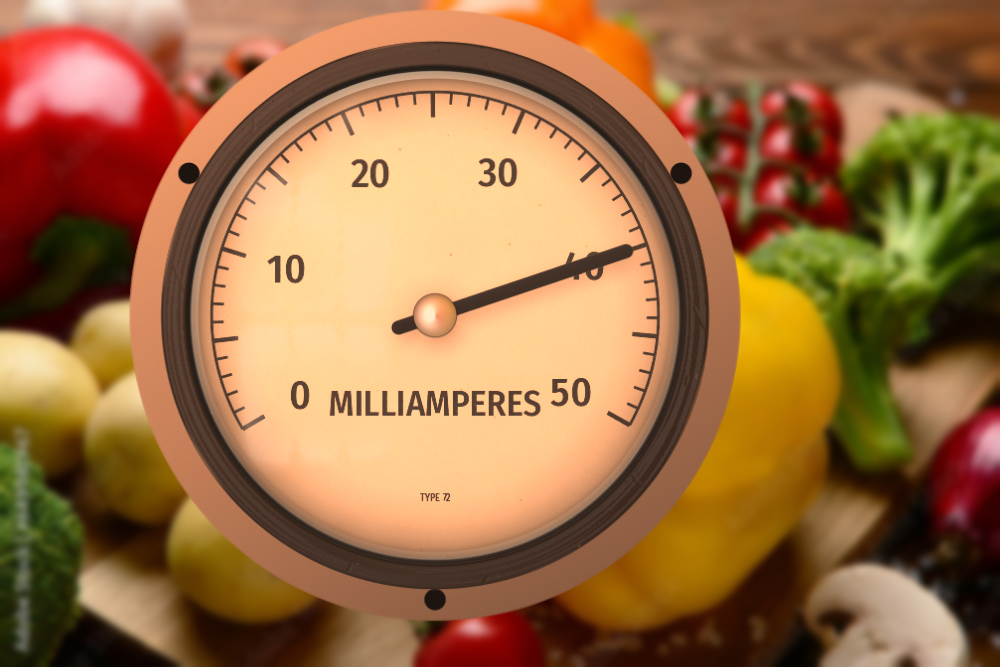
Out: {"value": 40, "unit": "mA"}
